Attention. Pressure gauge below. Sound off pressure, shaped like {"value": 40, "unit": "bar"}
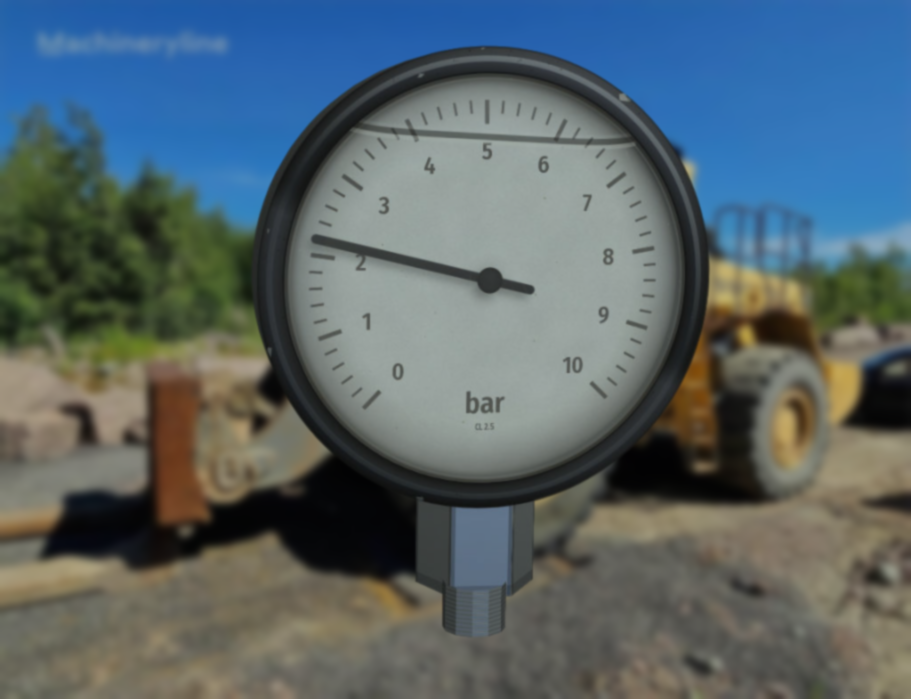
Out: {"value": 2.2, "unit": "bar"}
